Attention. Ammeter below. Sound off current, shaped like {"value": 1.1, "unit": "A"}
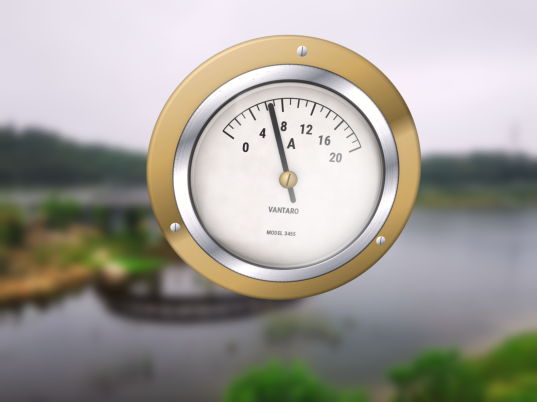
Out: {"value": 6.5, "unit": "A"}
